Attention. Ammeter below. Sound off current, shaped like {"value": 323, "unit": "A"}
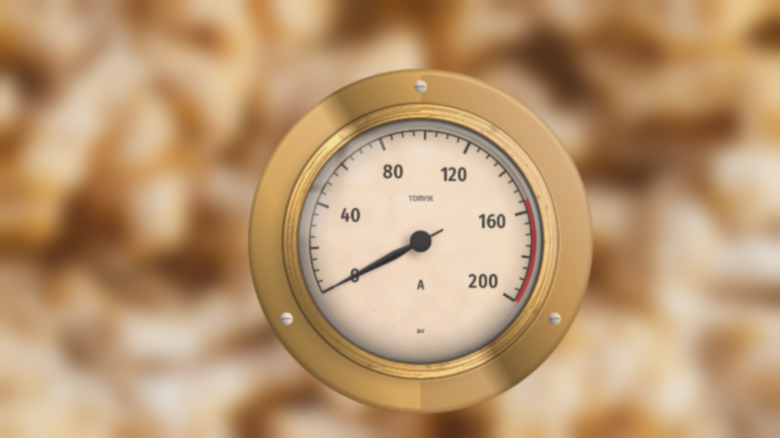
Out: {"value": 0, "unit": "A"}
